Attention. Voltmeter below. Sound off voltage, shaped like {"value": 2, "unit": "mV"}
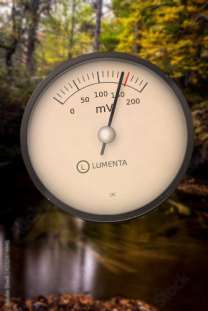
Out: {"value": 150, "unit": "mV"}
